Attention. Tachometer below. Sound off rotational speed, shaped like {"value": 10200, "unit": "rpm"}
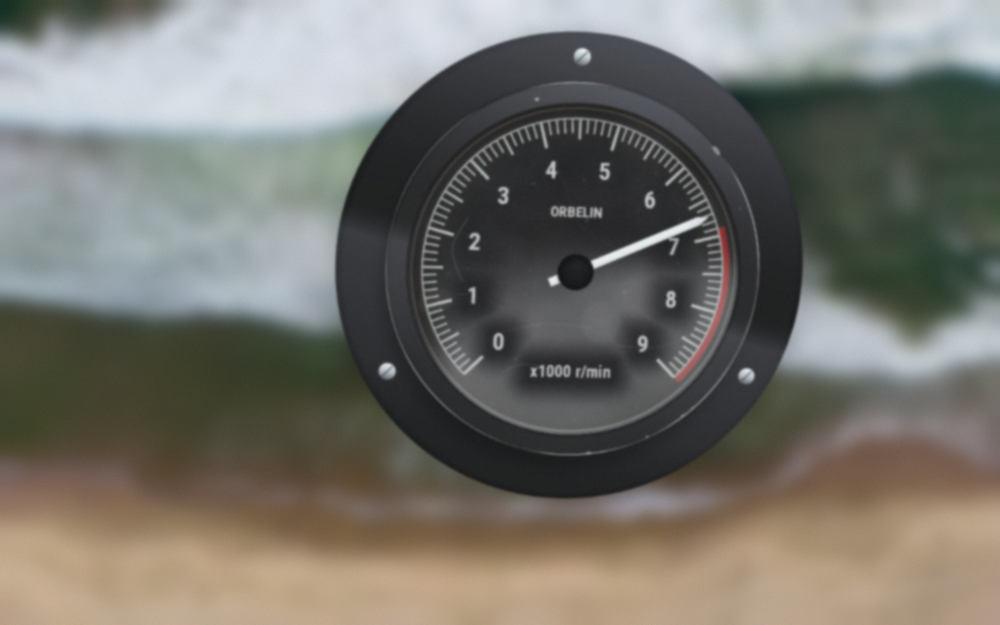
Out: {"value": 6700, "unit": "rpm"}
